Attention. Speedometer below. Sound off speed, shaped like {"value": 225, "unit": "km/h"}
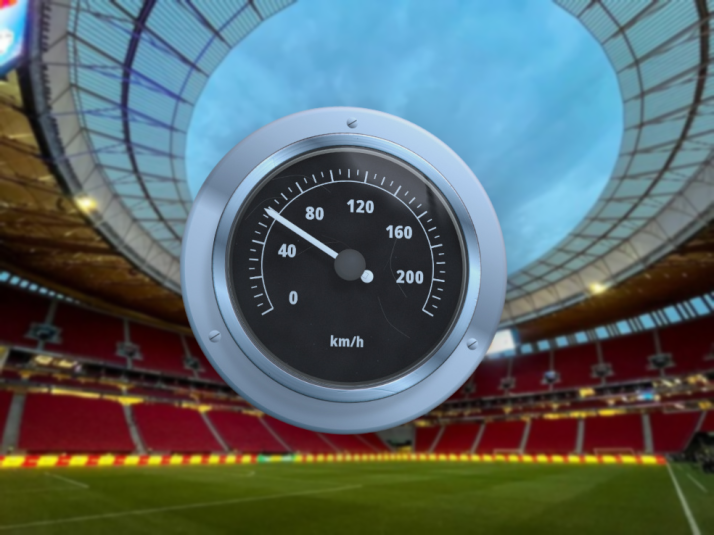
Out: {"value": 57.5, "unit": "km/h"}
